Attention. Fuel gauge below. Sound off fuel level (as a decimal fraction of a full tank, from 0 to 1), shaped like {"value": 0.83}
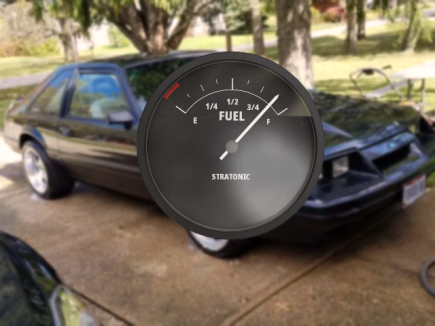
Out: {"value": 0.875}
